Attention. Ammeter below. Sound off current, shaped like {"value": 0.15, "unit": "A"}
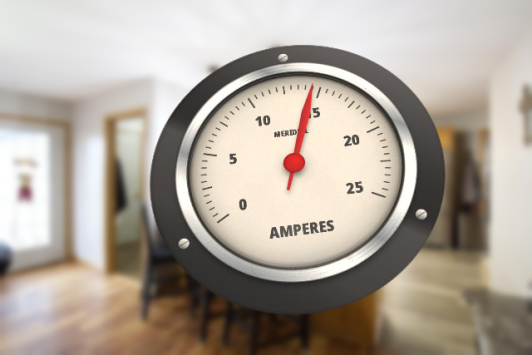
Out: {"value": 14.5, "unit": "A"}
